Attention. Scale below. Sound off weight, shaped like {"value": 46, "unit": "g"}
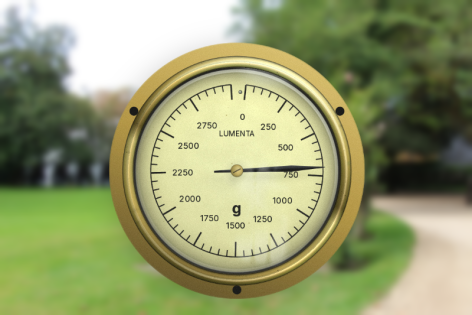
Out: {"value": 700, "unit": "g"}
